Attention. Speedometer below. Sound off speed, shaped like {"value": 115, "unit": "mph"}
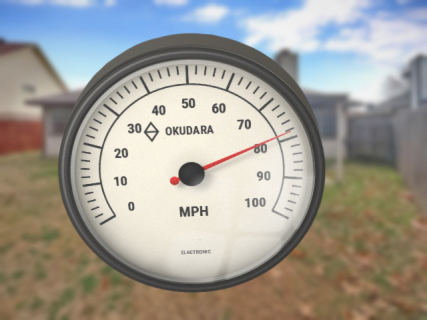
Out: {"value": 78, "unit": "mph"}
